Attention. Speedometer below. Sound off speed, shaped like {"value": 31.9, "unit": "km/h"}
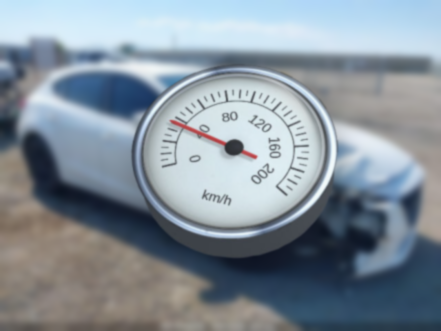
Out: {"value": 35, "unit": "km/h"}
